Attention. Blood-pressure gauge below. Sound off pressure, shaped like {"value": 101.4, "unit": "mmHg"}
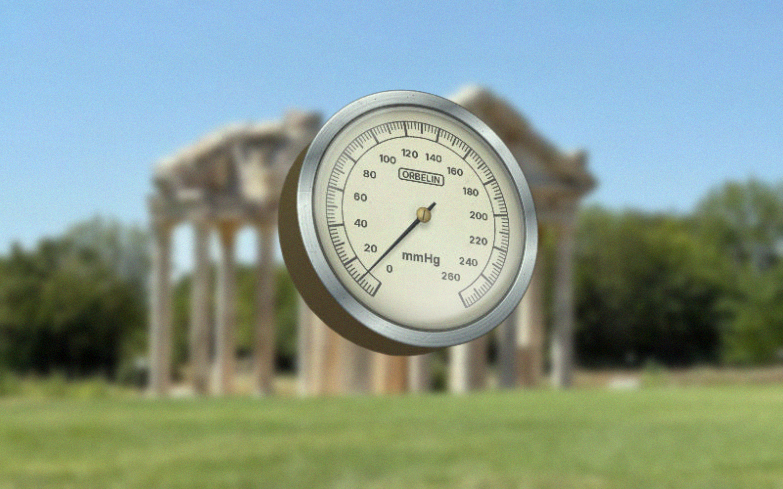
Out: {"value": 10, "unit": "mmHg"}
